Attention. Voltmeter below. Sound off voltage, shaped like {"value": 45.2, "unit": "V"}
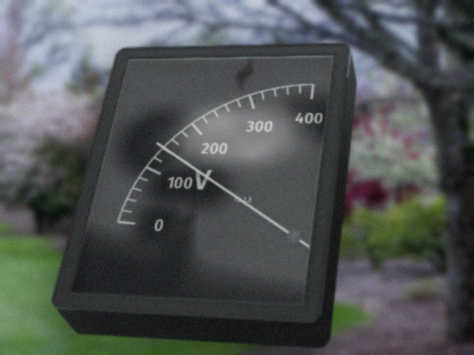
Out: {"value": 140, "unit": "V"}
